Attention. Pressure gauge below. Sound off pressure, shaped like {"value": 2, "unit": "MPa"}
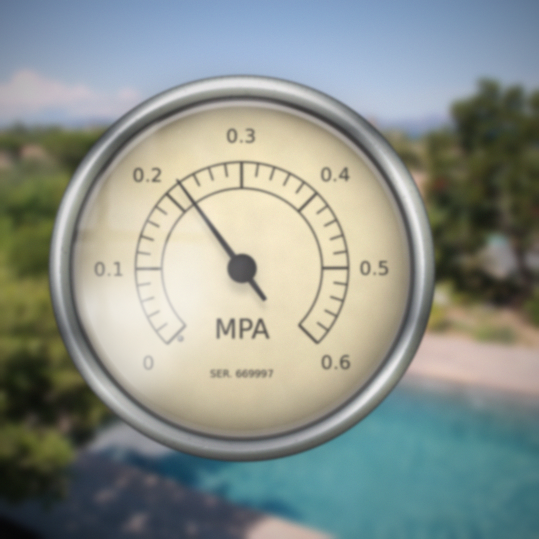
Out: {"value": 0.22, "unit": "MPa"}
